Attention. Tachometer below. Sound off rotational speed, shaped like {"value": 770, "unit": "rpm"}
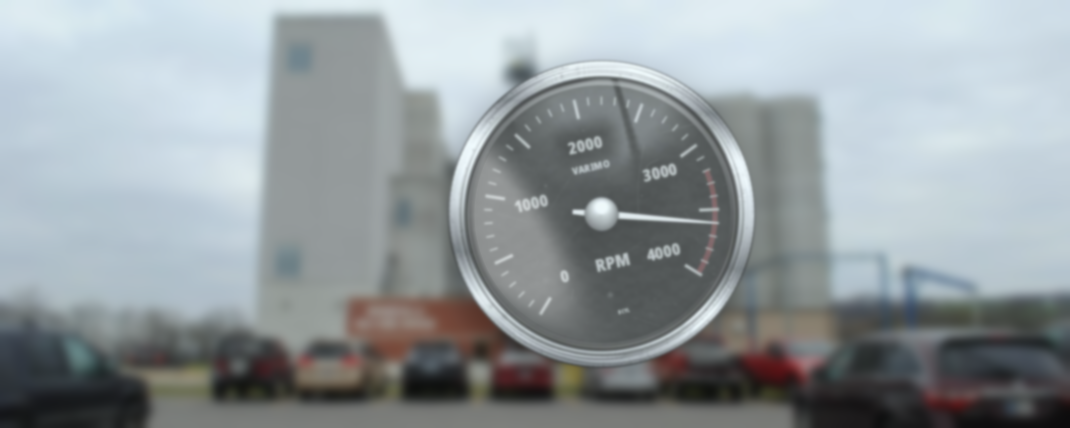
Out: {"value": 3600, "unit": "rpm"}
